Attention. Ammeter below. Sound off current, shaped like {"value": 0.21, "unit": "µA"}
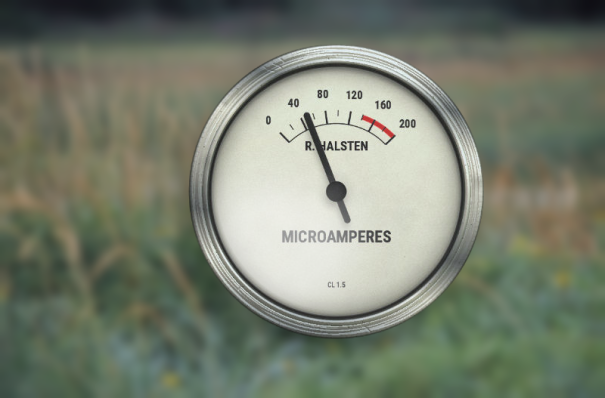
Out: {"value": 50, "unit": "µA"}
